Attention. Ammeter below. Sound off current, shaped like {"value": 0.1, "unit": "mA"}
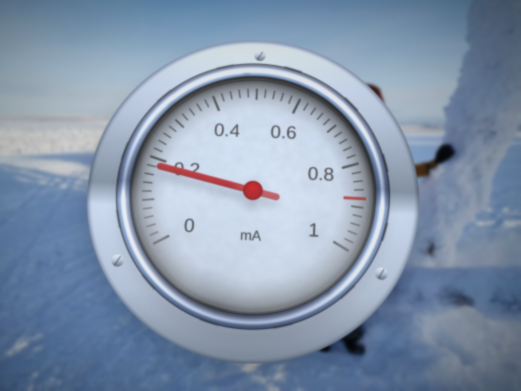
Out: {"value": 0.18, "unit": "mA"}
